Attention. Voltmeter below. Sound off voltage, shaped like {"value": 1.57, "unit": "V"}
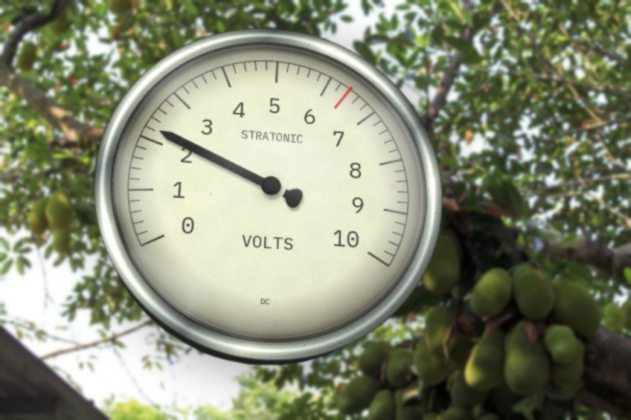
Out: {"value": 2.2, "unit": "V"}
